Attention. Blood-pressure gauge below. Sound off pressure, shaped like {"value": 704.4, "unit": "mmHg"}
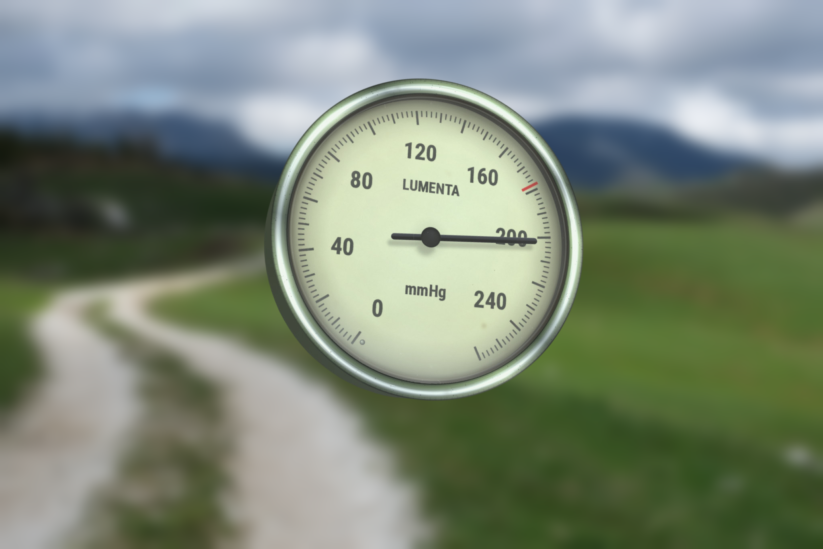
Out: {"value": 202, "unit": "mmHg"}
